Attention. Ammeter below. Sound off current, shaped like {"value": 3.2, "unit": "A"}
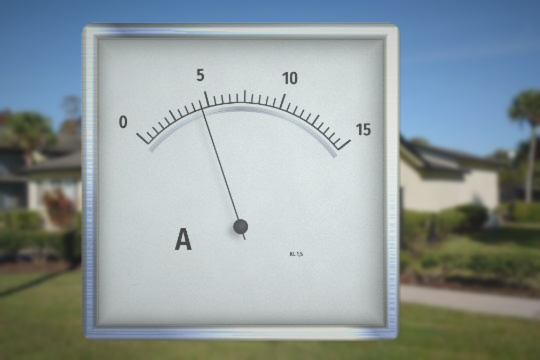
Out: {"value": 4.5, "unit": "A"}
